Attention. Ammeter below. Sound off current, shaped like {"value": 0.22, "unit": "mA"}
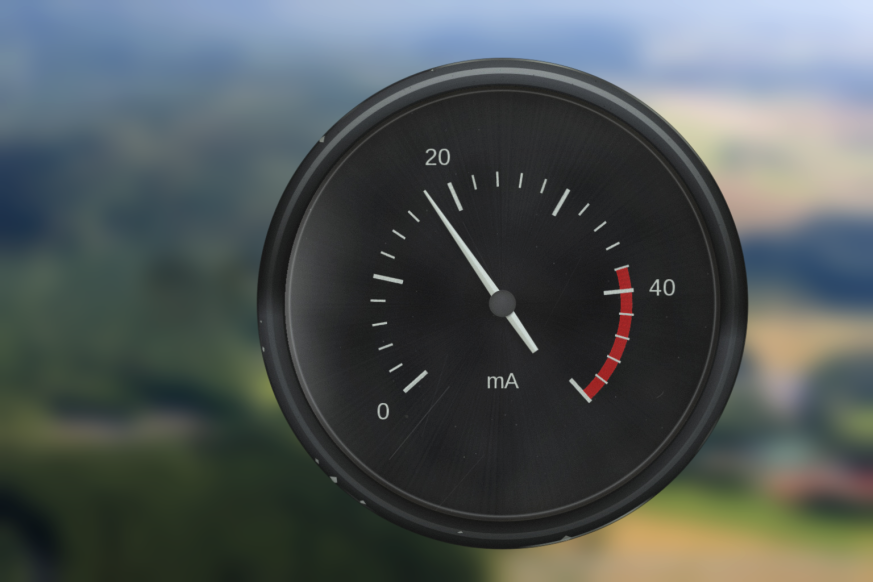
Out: {"value": 18, "unit": "mA"}
